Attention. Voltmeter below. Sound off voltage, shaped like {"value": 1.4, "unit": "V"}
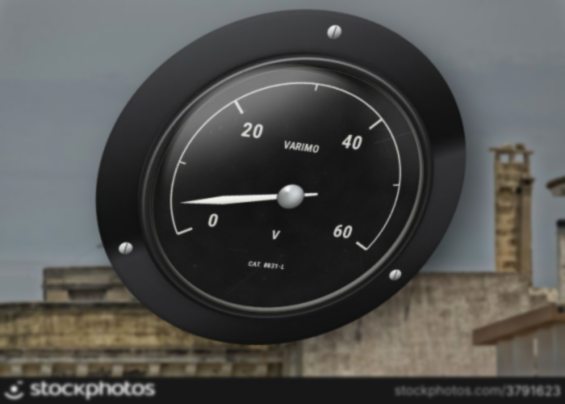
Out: {"value": 5, "unit": "V"}
